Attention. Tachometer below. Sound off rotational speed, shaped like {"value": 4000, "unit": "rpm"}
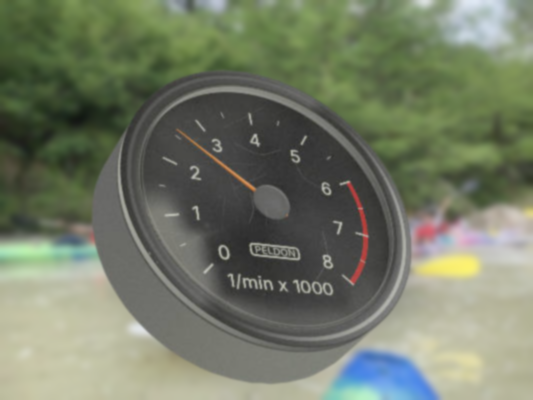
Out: {"value": 2500, "unit": "rpm"}
